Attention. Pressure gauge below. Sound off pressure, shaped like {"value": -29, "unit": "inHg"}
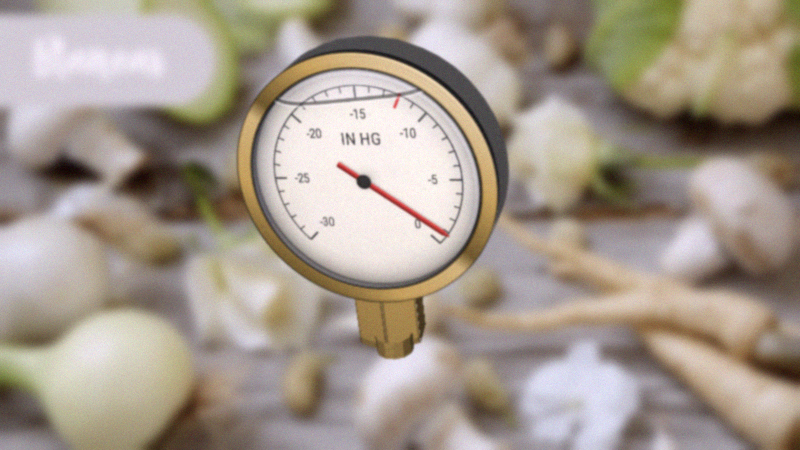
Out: {"value": -1, "unit": "inHg"}
